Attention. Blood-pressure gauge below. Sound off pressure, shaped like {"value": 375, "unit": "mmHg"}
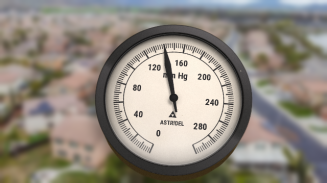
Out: {"value": 140, "unit": "mmHg"}
